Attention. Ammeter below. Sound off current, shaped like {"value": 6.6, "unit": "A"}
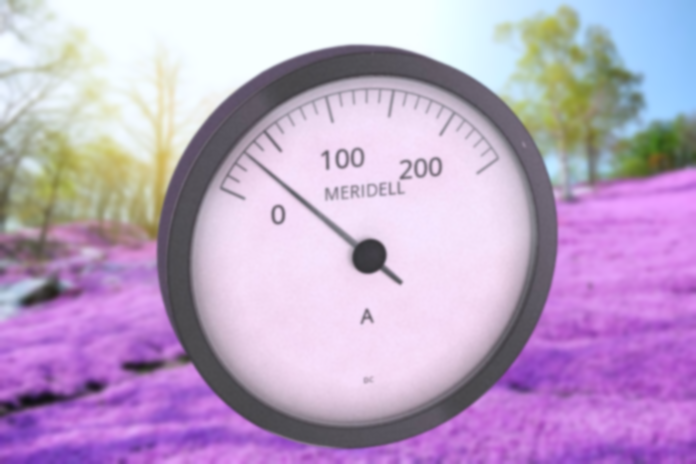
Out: {"value": 30, "unit": "A"}
